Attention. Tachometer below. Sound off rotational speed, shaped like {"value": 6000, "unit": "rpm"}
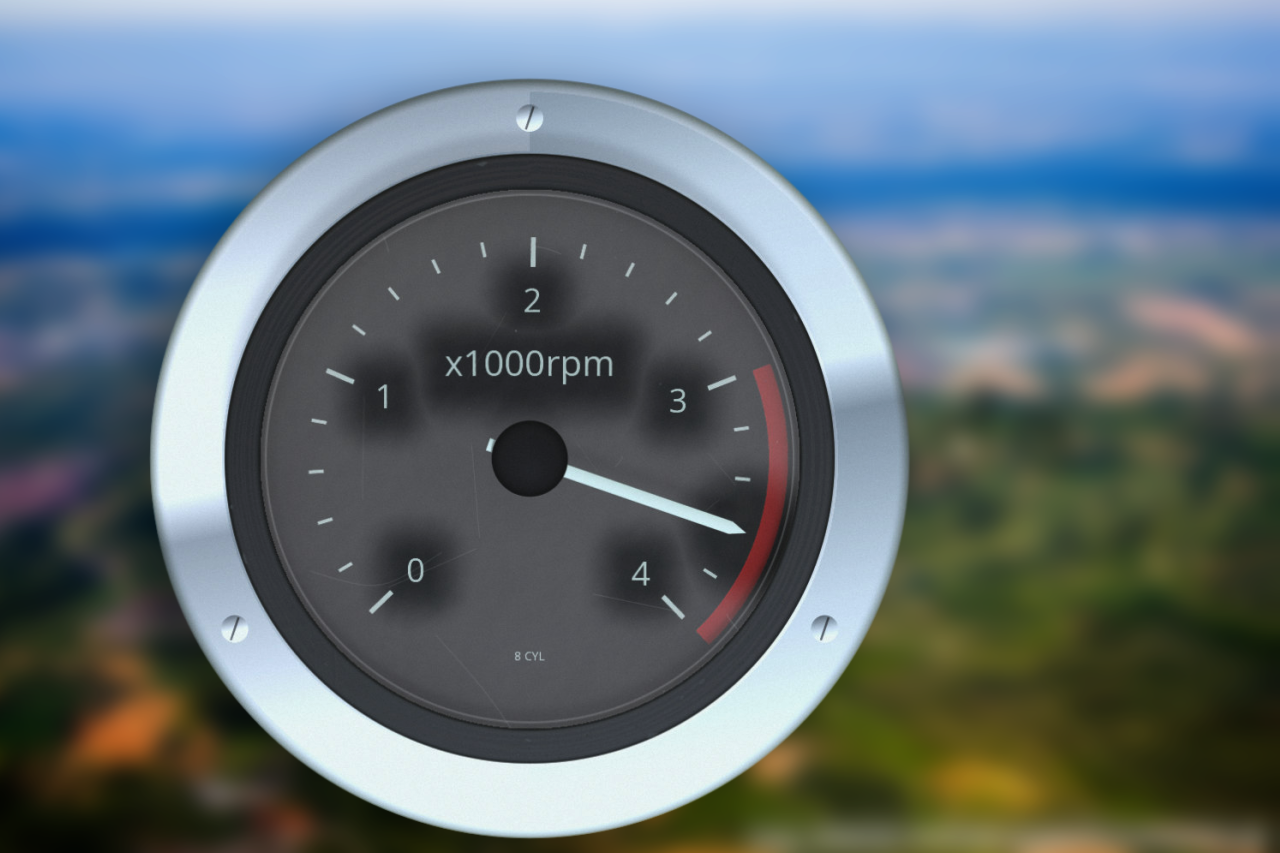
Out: {"value": 3600, "unit": "rpm"}
